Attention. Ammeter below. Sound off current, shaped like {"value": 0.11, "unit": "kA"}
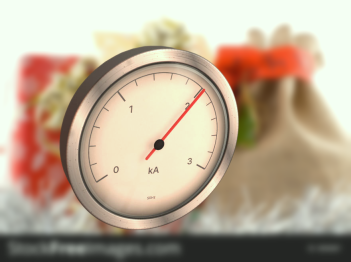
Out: {"value": 2, "unit": "kA"}
